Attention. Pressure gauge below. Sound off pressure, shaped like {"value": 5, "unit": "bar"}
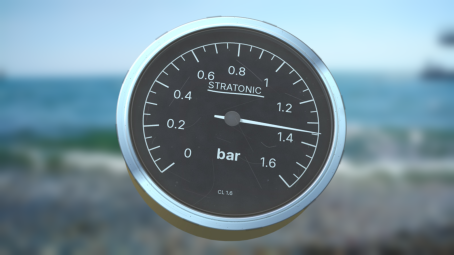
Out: {"value": 1.35, "unit": "bar"}
